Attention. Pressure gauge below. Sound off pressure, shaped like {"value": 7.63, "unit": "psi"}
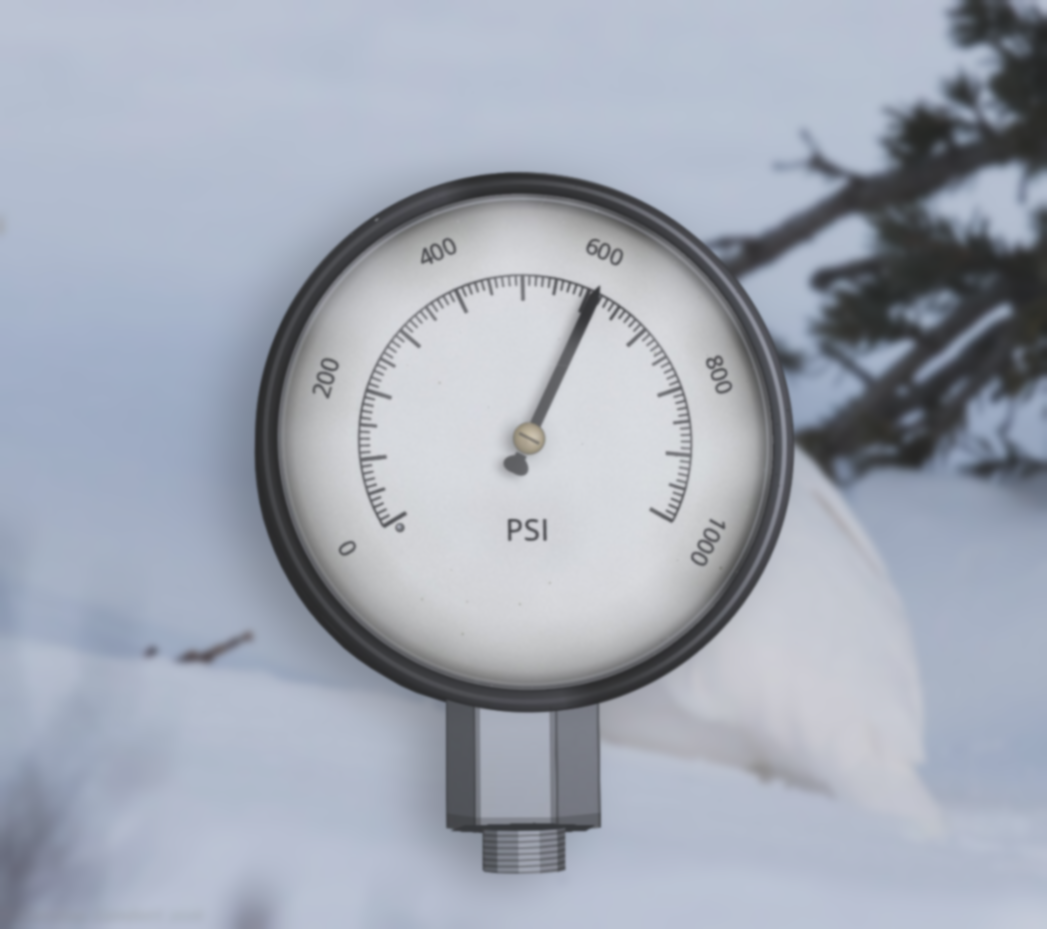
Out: {"value": 610, "unit": "psi"}
